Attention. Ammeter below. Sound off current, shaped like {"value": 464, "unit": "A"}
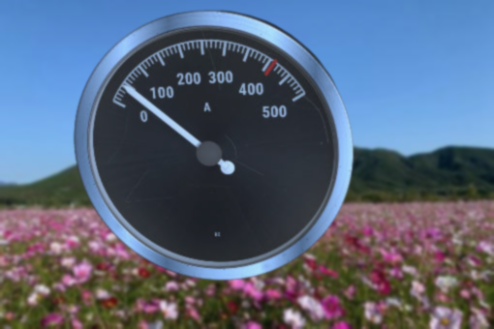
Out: {"value": 50, "unit": "A"}
